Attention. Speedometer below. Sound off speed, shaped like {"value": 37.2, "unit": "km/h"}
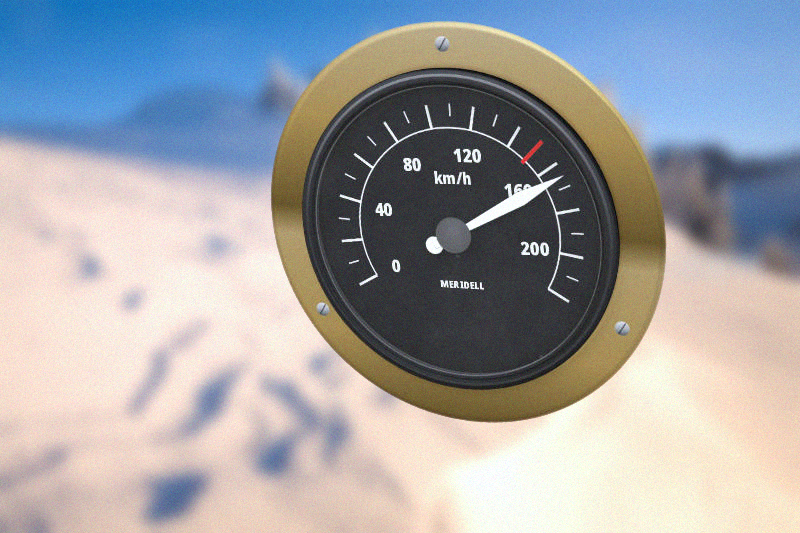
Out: {"value": 165, "unit": "km/h"}
